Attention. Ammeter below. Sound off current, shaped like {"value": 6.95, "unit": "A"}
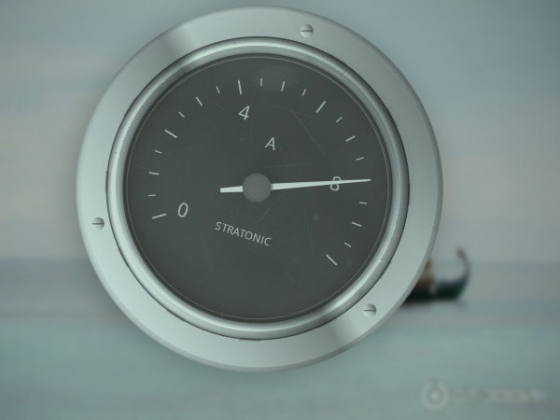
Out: {"value": 8, "unit": "A"}
